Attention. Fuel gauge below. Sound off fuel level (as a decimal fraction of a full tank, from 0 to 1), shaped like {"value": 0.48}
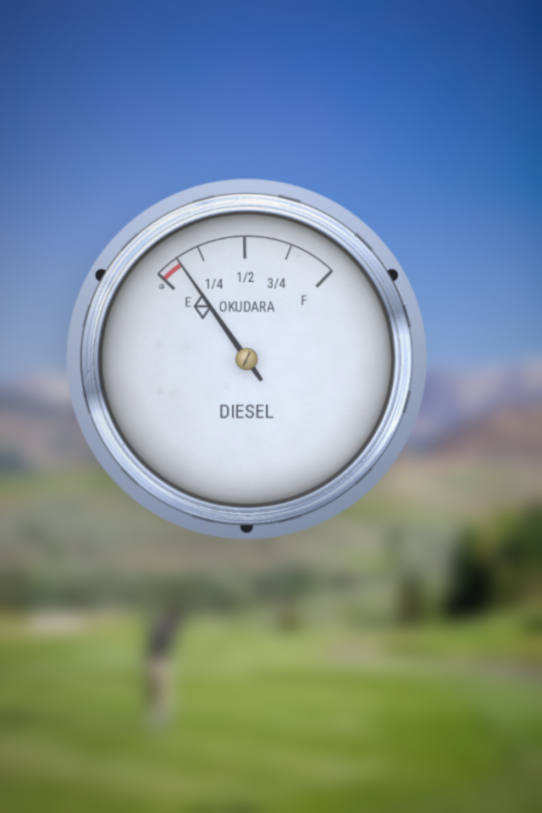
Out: {"value": 0.125}
